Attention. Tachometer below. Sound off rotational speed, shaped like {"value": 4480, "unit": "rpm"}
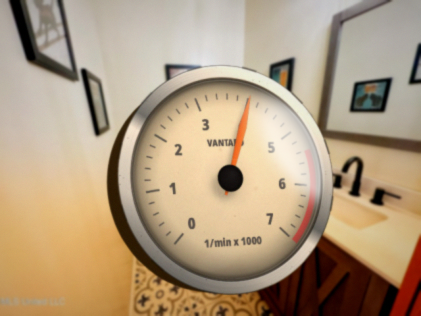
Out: {"value": 4000, "unit": "rpm"}
